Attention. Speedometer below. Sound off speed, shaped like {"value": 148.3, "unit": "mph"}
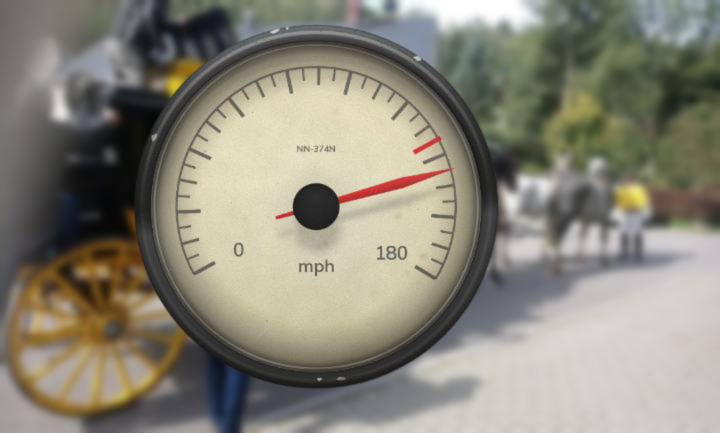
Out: {"value": 145, "unit": "mph"}
